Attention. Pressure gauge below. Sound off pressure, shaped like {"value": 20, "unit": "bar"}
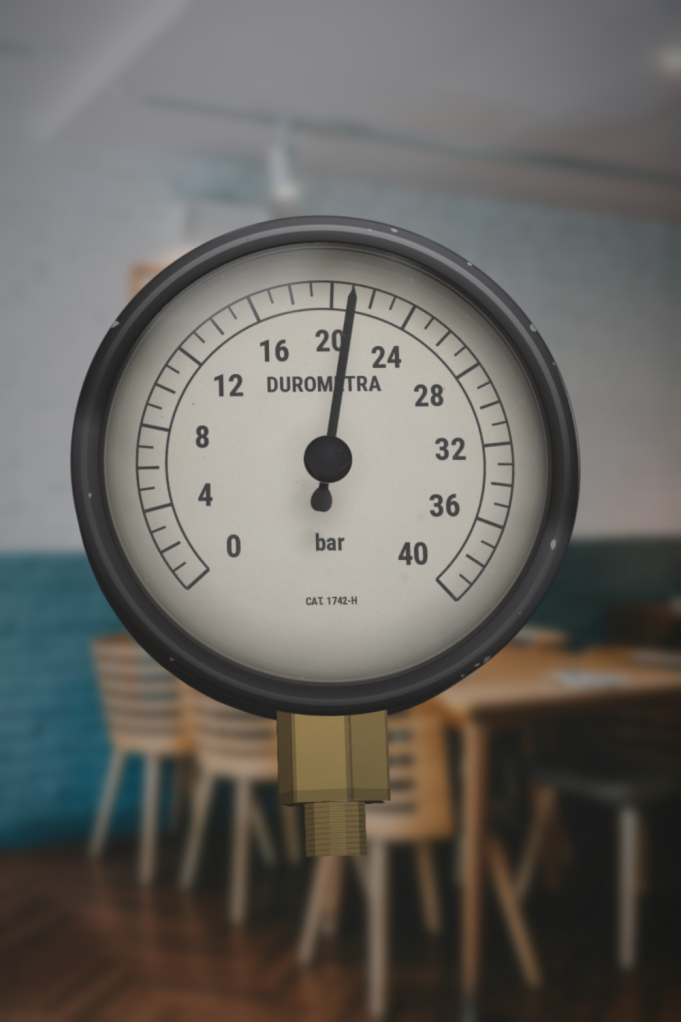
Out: {"value": 21, "unit": "bar"}
